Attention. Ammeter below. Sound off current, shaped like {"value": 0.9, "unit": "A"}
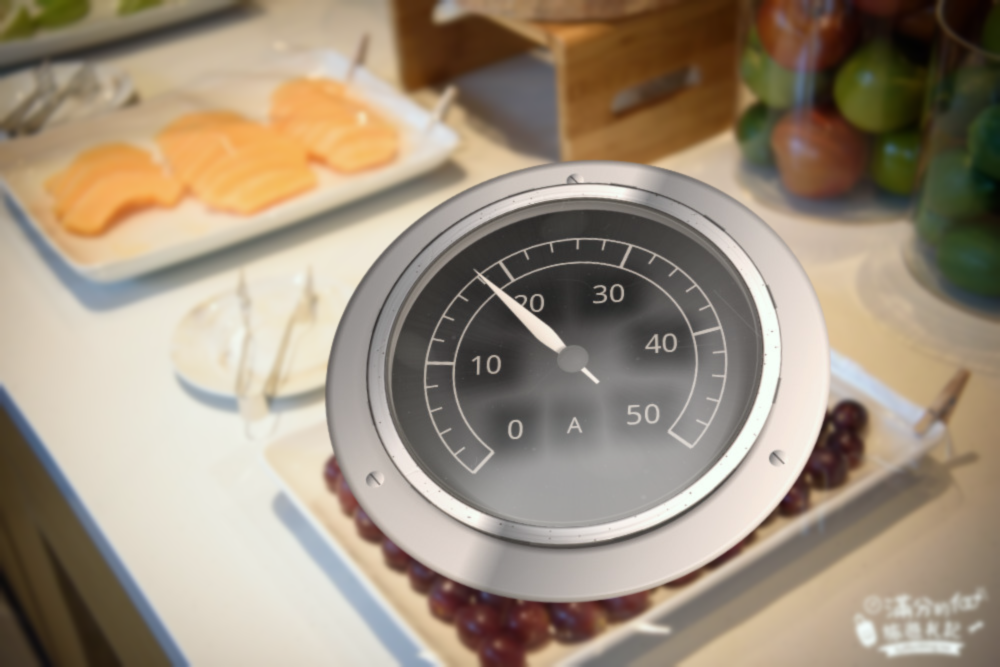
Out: {"value": 18, "unit": "A"}
